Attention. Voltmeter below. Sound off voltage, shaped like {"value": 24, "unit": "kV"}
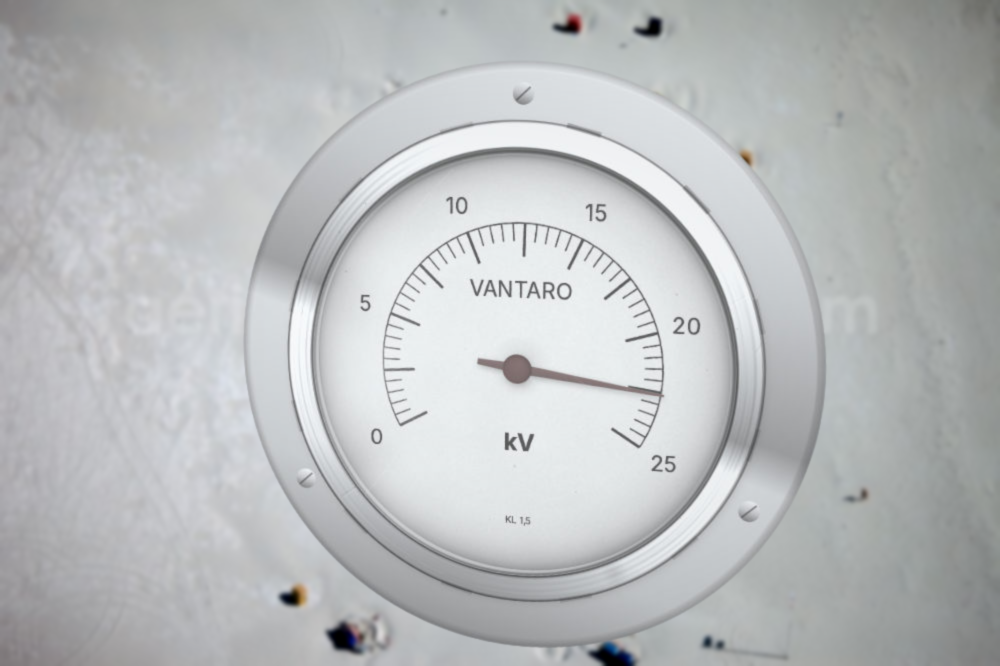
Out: {"value": 22.5, "unit": "kV"}
